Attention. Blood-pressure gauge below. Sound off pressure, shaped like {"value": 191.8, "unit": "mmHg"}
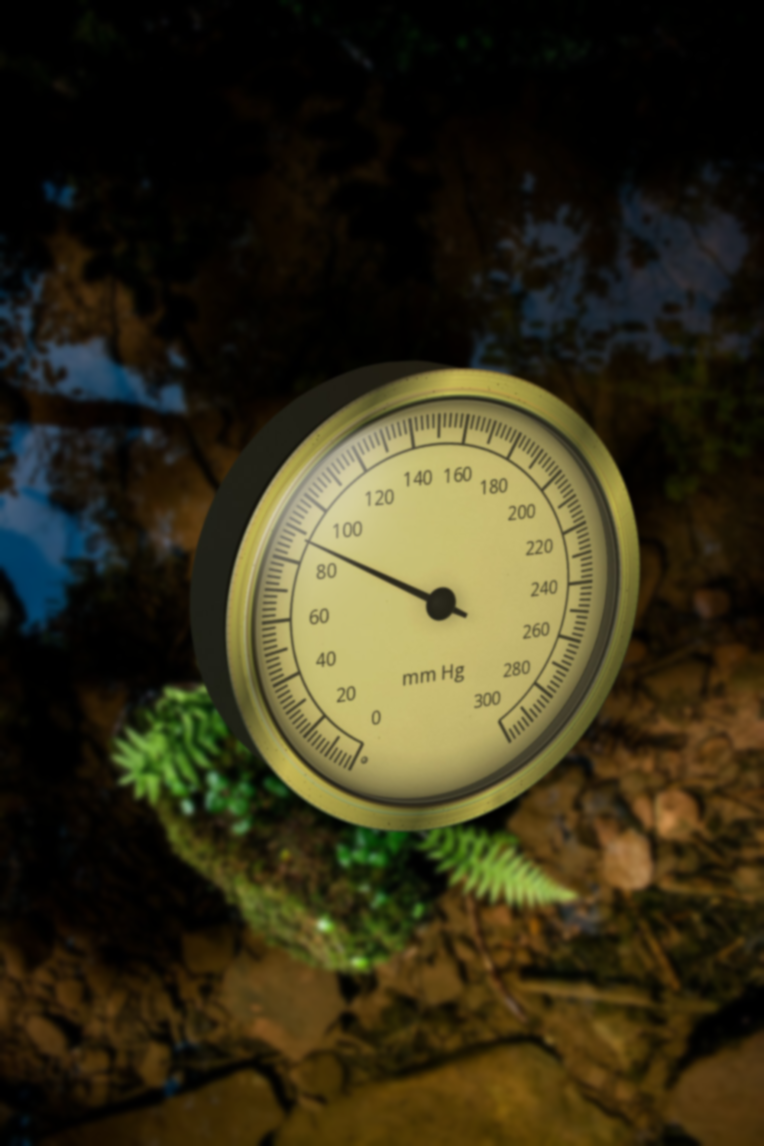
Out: {"value": 88, "unit": "mmHg"}
